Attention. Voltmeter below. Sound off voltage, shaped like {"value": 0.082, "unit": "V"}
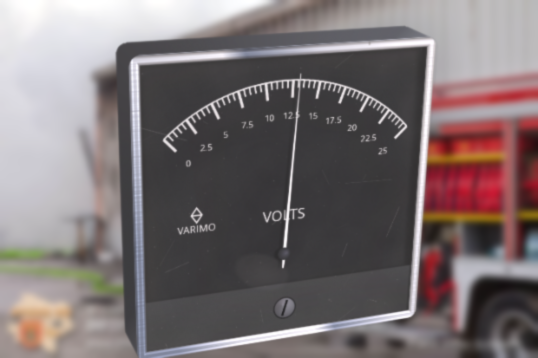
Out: {"value": 13, "unit": "V"}
